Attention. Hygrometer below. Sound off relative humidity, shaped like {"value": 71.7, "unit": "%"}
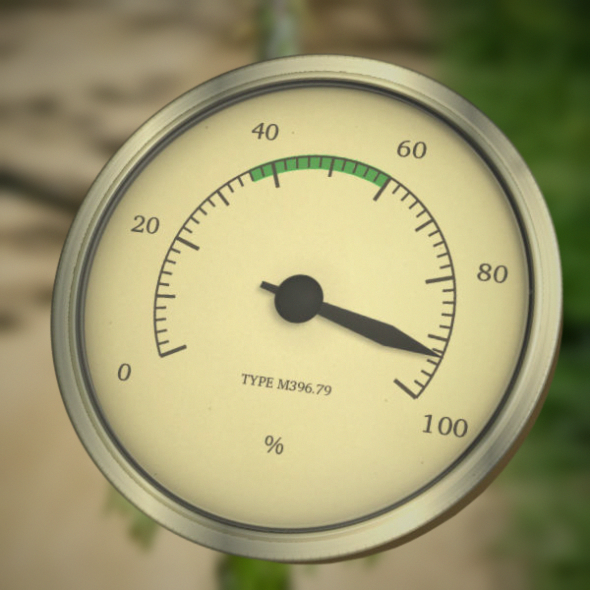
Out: {"value": 93, "unit": "%"}
